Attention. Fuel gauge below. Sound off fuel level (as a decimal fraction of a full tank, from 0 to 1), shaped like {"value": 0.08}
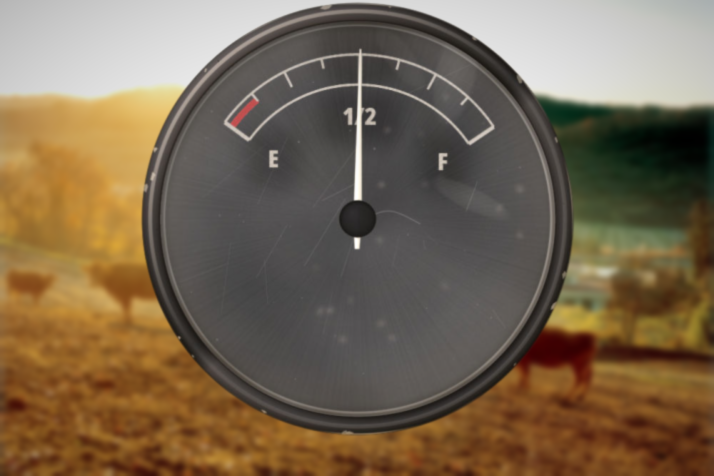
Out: {"value": 0.5}
